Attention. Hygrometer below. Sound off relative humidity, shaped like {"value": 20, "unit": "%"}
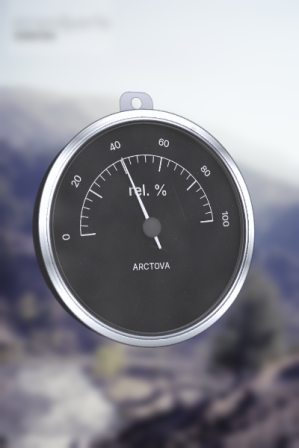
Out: {"value": 40, "unit": "%"}
